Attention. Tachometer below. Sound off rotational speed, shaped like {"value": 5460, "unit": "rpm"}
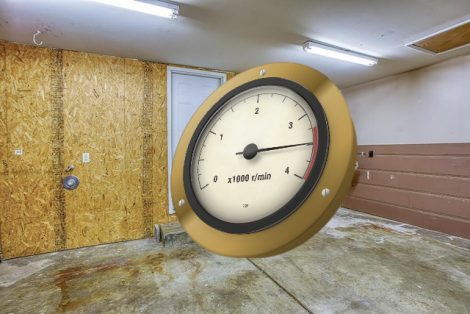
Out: {"value": 3500, "unit": "rpm"}
